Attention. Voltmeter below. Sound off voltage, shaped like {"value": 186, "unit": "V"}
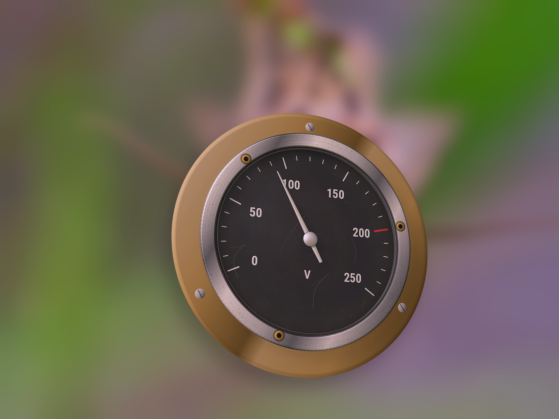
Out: {"value": 90, "unit": "V"}
